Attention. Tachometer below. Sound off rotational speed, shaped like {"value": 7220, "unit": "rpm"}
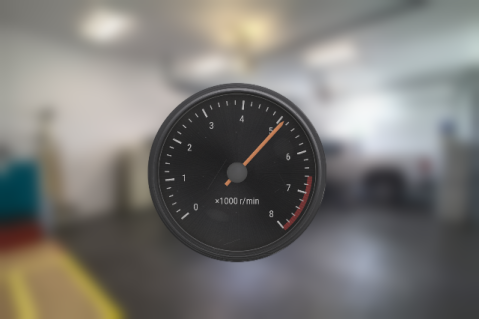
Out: {"value": 5100, "unit": "rpm"}
